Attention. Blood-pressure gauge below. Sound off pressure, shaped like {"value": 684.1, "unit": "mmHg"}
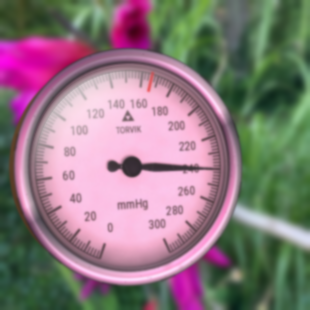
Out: {"value": 240, "unit": "mmHg"}
